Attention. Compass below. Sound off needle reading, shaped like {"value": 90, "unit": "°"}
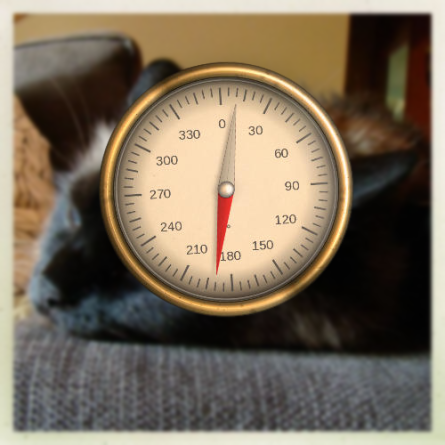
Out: {"value": 190, "unit": "°"}
